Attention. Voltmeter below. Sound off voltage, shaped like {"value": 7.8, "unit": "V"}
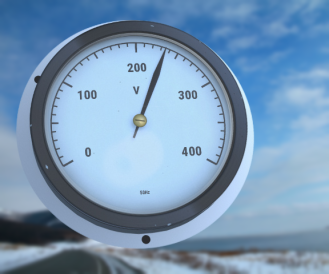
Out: {"value": 235, "unit": "V"}
